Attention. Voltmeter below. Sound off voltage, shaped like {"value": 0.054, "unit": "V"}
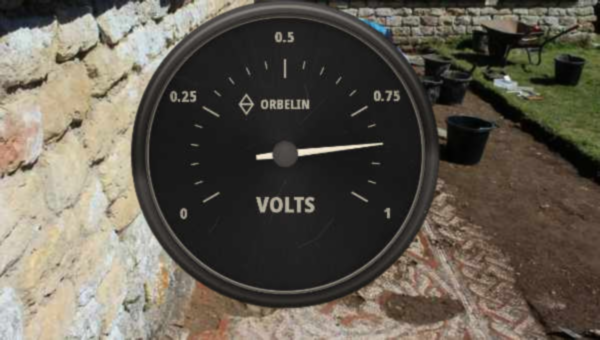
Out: {"value": 0.85, "unit": "V"}
